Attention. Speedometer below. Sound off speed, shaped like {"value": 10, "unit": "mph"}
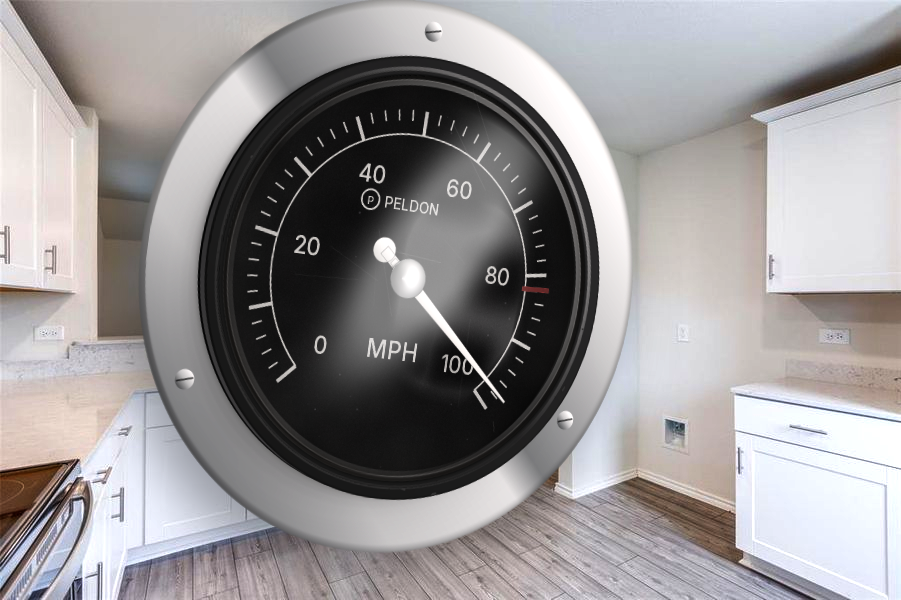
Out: {"value": 98, "unit": "mph"}
